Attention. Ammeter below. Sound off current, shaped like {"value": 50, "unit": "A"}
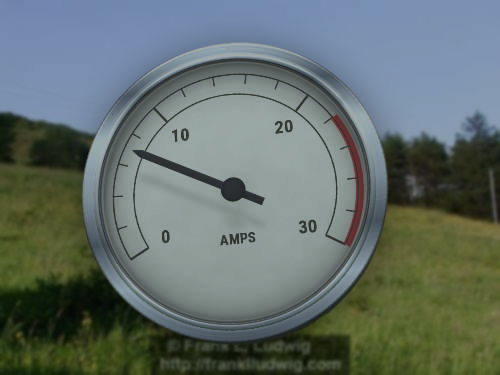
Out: {"value": 7, "unit": "A"}
